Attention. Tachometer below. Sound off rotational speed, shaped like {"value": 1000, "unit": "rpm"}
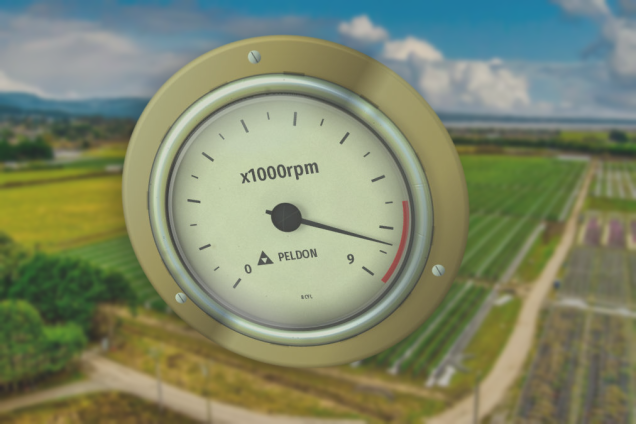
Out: {"value": 8250, "unit": "rpm"}
